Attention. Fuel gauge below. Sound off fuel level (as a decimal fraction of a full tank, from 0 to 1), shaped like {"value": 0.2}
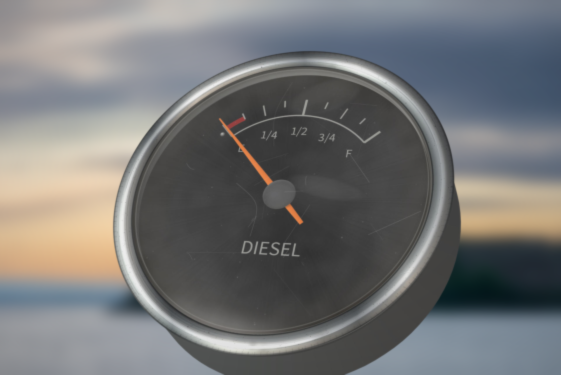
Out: {"value": 0}
